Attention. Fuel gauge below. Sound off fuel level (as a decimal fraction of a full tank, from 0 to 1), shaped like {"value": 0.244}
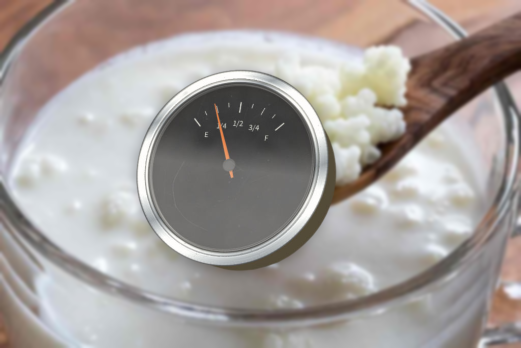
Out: {"value": 0.25}
